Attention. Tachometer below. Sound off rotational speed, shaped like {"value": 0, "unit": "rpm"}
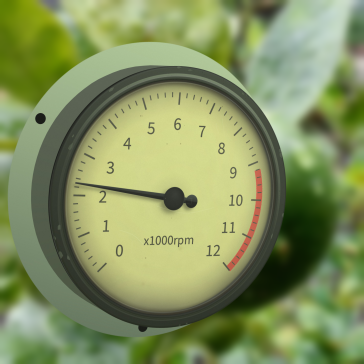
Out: {"value": 2300, "unit": "rpm"}
